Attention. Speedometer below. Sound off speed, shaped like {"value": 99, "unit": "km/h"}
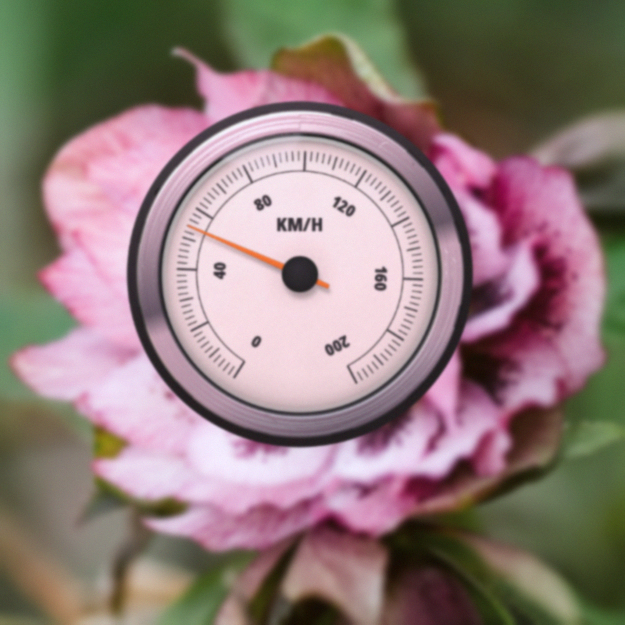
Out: {"value": 54, "unit": "km/h"}
